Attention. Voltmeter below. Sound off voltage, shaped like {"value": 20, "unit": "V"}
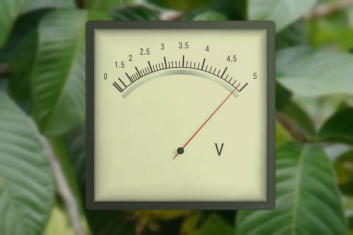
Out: {"value": 4.9, "unit": "V"}
